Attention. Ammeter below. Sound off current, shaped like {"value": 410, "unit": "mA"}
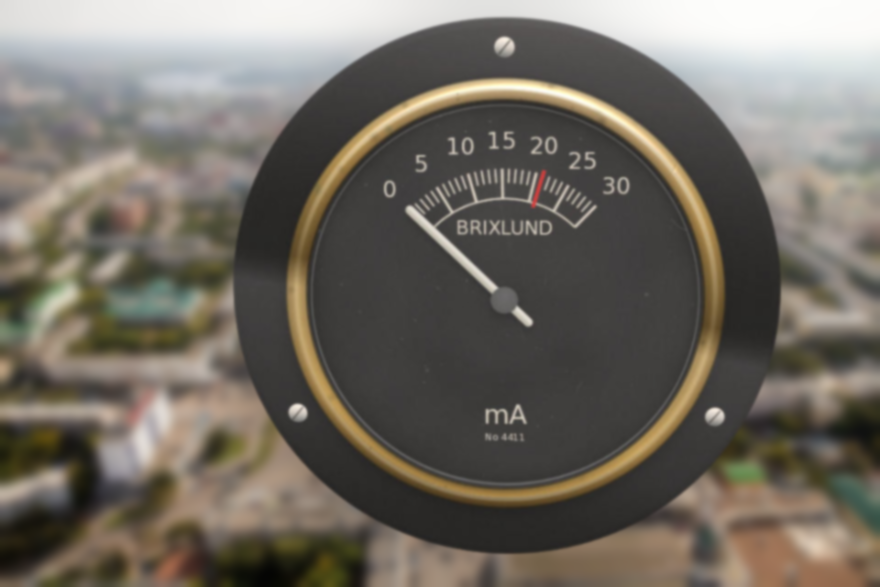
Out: {"value": 0, "unit": "mA"}
